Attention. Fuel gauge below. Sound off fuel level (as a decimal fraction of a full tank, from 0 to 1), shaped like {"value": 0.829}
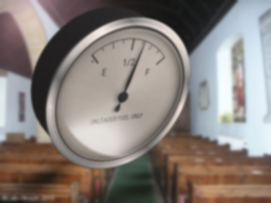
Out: {"value": 0.625}
